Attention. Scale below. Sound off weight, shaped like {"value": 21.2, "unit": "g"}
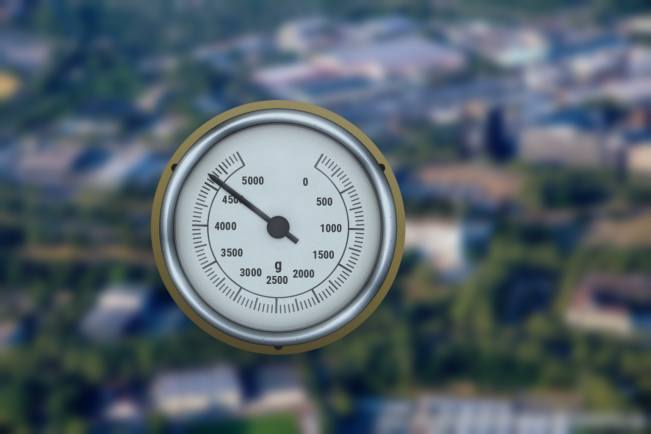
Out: {"value": 4600, "unit": "g"}
